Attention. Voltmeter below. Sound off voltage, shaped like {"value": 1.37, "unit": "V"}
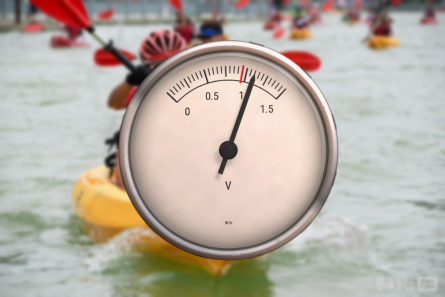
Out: {"value": 1.1, "unit": "V"}
